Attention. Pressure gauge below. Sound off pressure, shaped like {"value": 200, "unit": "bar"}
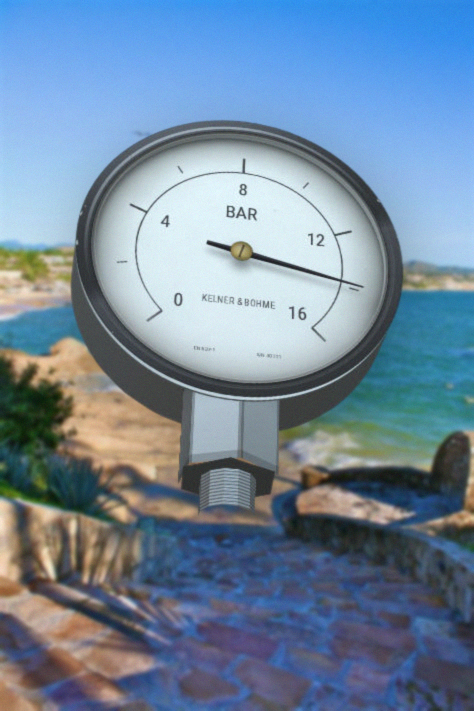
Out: {"value": 14, "unit": "bar"}
